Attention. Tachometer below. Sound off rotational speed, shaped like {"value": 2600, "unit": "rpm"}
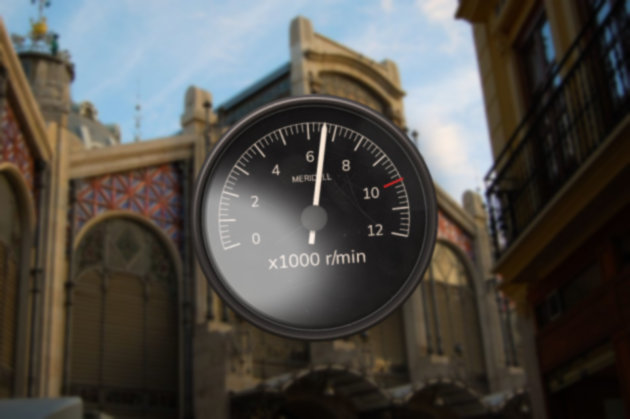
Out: {"value": 6600, "unit": "rpm"}
